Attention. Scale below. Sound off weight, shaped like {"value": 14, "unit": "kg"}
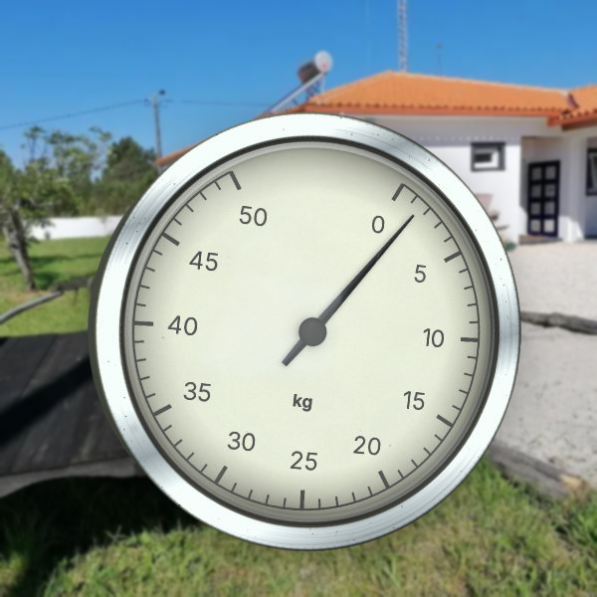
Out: {"value": 1.5, "unit": "kg"}
